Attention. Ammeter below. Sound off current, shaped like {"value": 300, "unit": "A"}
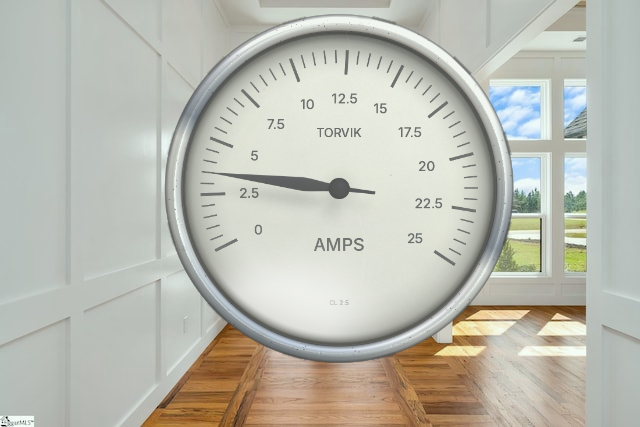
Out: {"value": 3.5, "unit": "A"}
